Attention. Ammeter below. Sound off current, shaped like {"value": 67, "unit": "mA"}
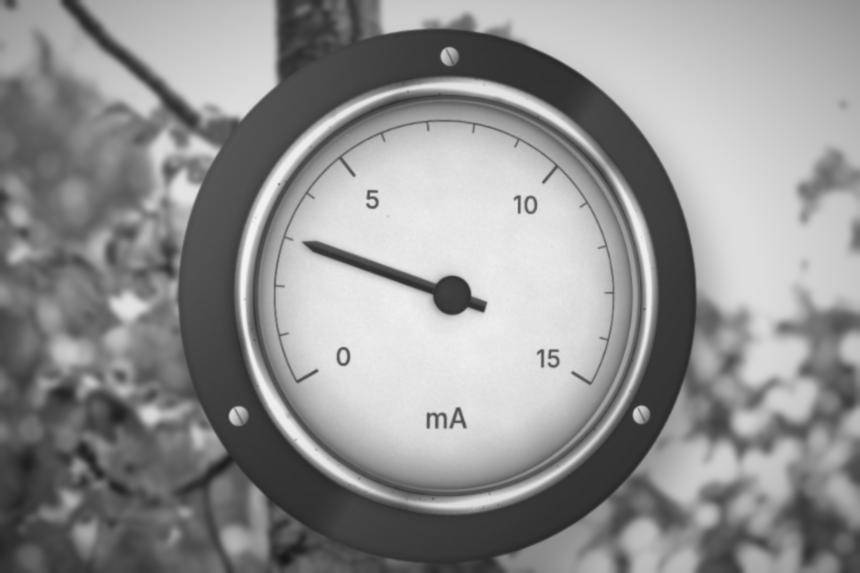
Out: {"value": 3, "unit": "mA"}
